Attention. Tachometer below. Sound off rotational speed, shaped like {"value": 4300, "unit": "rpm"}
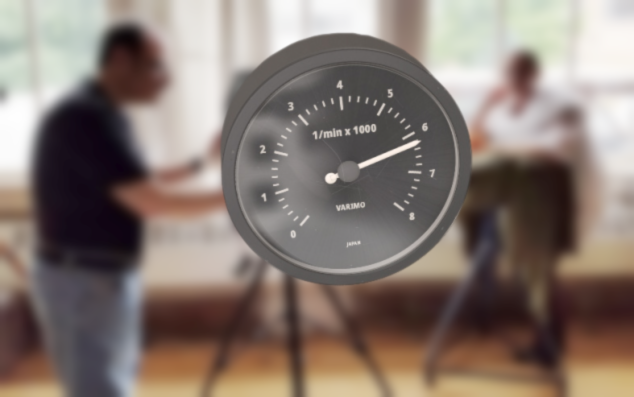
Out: {"value": 6200, "unit": "rpm"}
